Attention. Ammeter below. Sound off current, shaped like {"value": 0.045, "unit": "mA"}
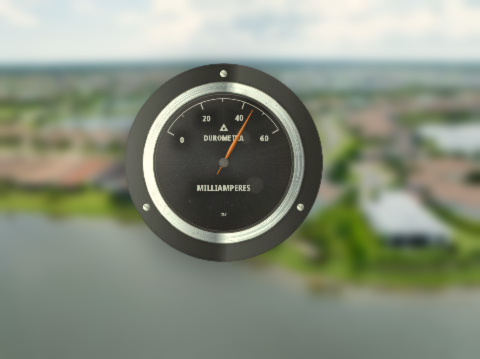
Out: {"value": 45, "unit": "mA"}
